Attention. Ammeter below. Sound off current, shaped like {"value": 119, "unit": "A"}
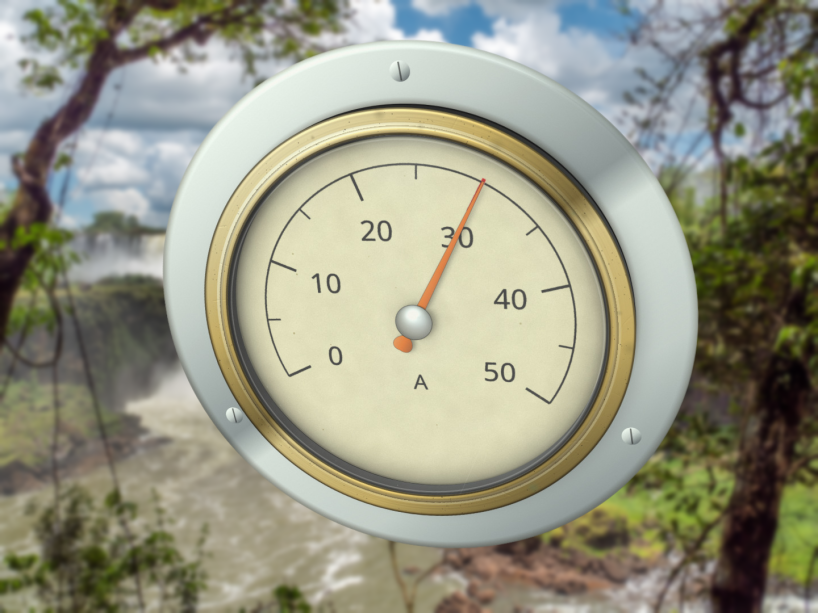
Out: {"value": 30, "unit": "A"}
